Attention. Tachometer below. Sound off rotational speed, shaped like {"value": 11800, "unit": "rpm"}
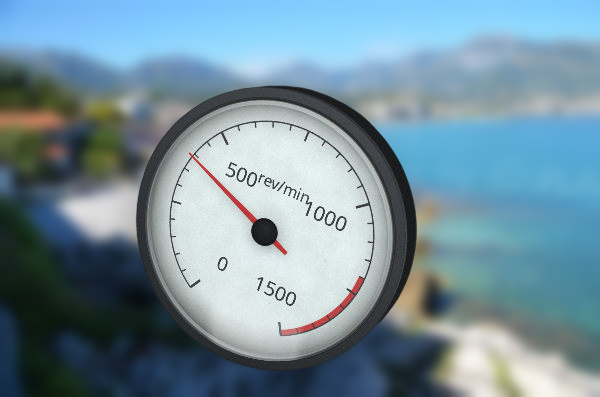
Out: {"value": 400, "unit": "rpm"}
